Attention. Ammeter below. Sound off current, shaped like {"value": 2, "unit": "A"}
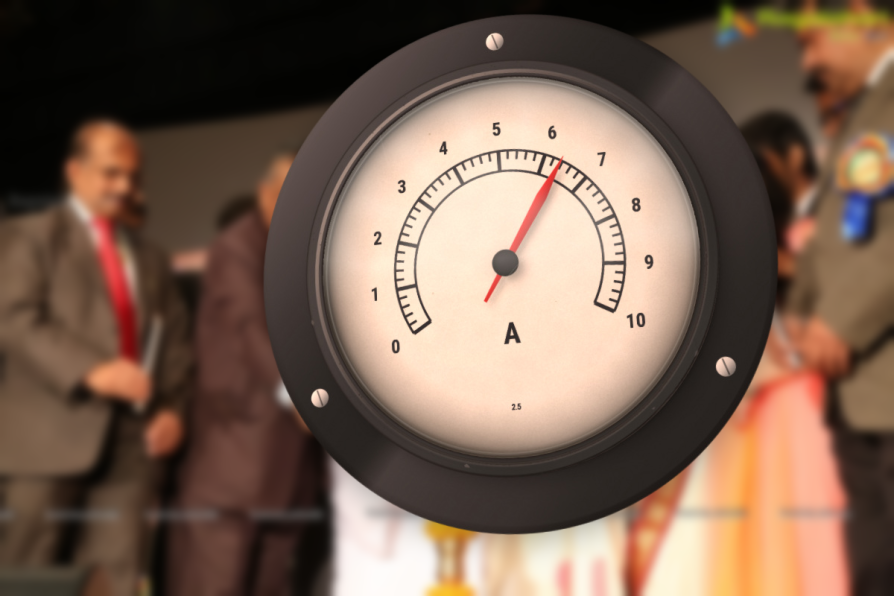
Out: {"value": 6.4, "unit": "A"}
